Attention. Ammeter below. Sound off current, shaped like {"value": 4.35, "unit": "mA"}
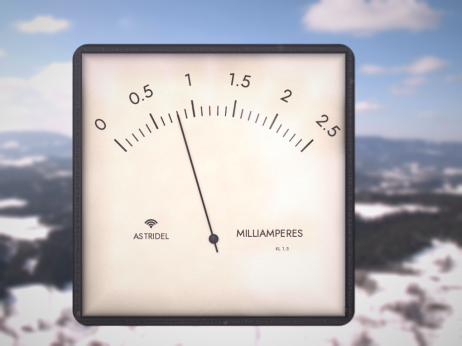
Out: {"value": 0.8, "unit": "mA"}
